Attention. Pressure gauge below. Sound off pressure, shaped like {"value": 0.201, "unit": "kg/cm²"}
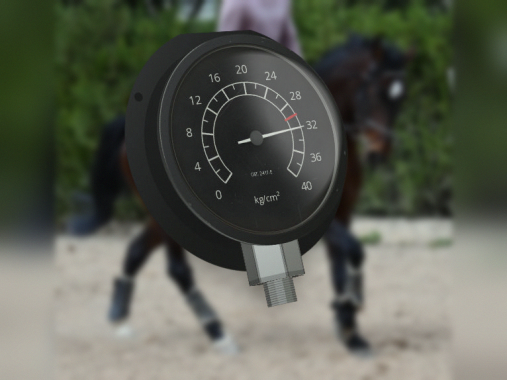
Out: {"value": 32, "unit": "kg/cm²"}
